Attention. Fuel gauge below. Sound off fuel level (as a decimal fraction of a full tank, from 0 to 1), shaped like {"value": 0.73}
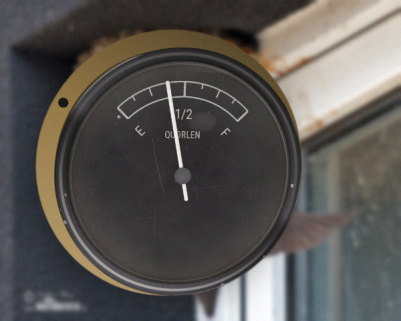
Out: {"value": 0.375}
